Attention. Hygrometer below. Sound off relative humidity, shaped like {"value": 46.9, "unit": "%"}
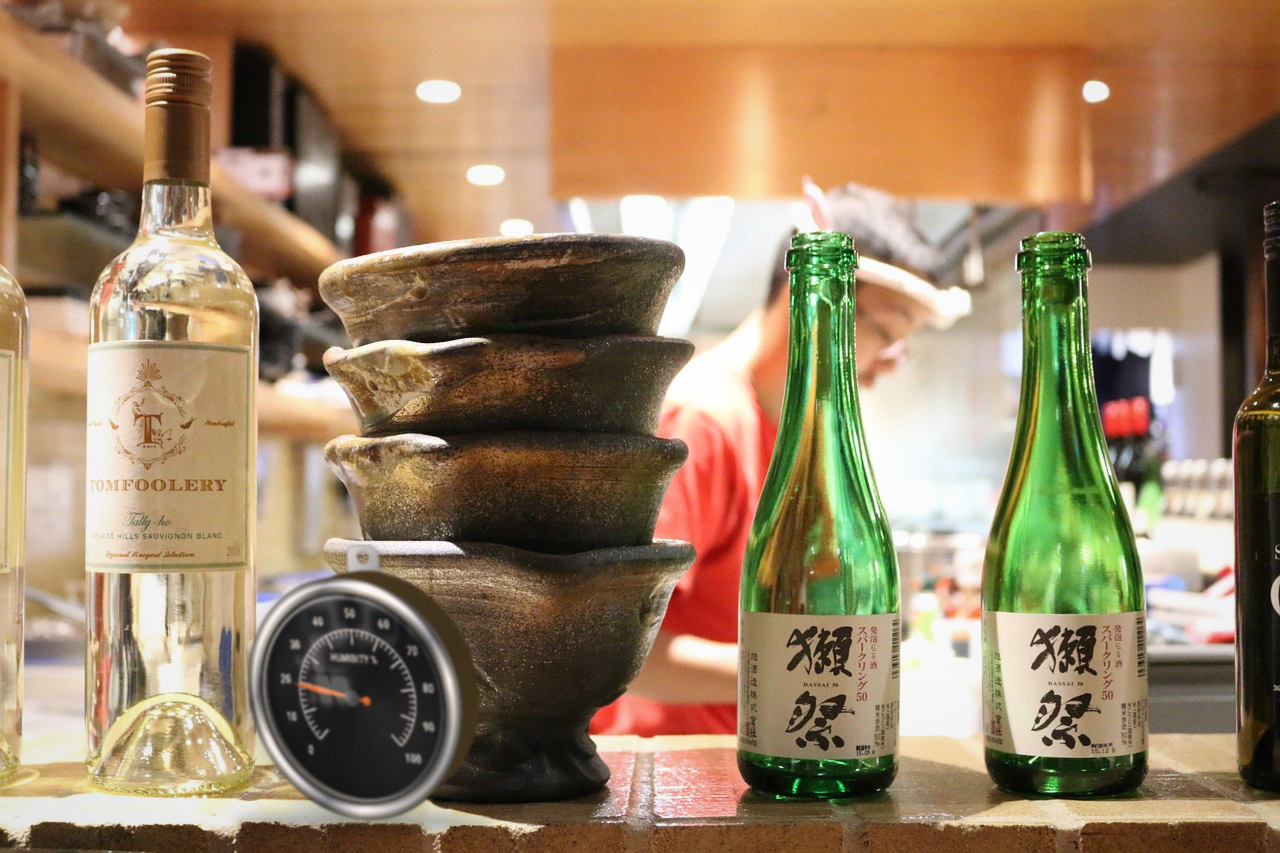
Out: {"value": 20, "unit": "%"}
